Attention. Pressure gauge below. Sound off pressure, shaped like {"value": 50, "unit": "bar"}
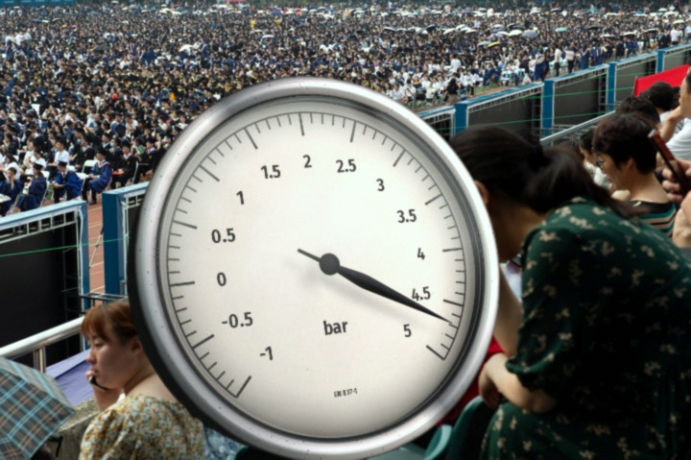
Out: {"value": 4.7, "unit": "bar"}
